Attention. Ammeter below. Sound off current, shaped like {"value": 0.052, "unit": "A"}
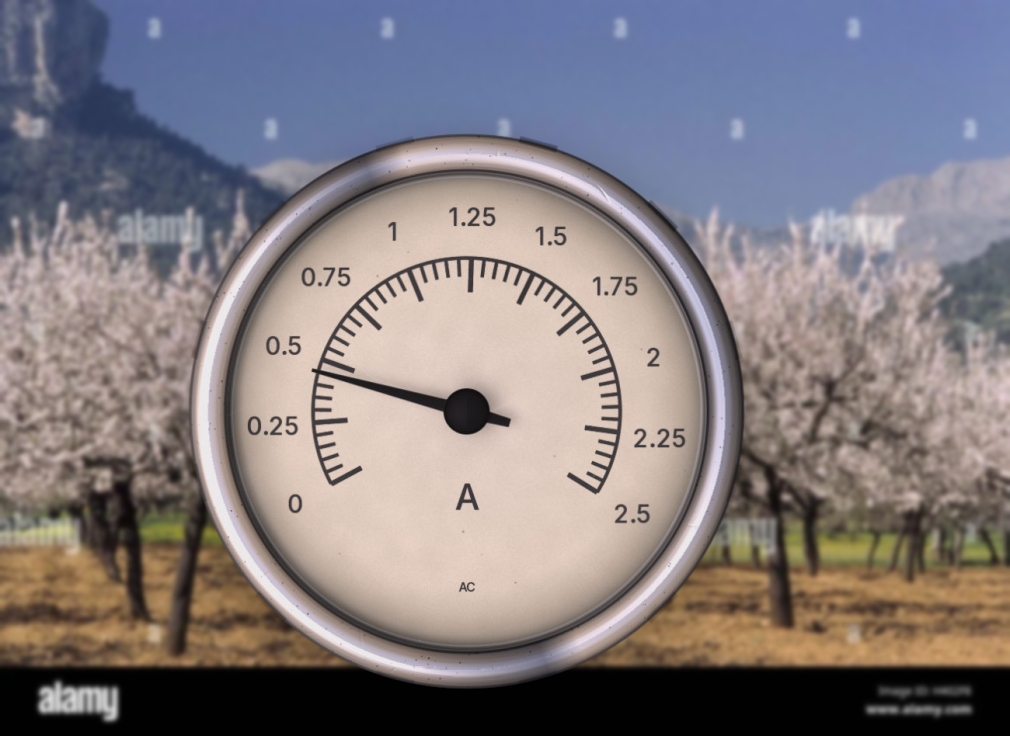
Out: {"value": 0.45, "unit": "A"}
